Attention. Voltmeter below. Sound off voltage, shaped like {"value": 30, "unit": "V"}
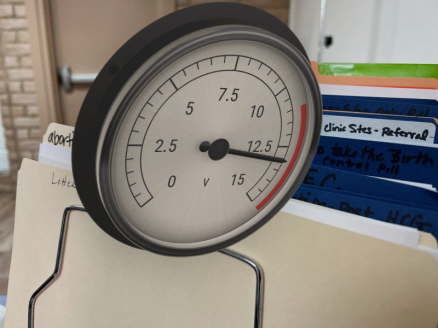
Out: {"value": 13, "unit": "V"}
